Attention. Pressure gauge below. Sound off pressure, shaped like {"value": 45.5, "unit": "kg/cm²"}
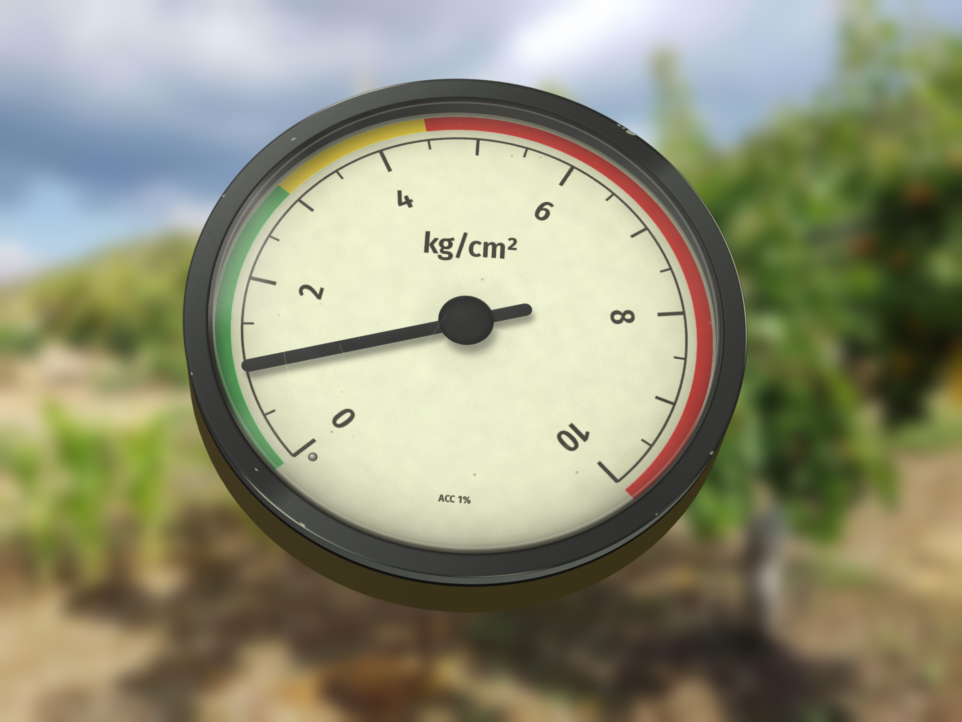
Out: {"value": 1, "unit": "kg/cm²"}
